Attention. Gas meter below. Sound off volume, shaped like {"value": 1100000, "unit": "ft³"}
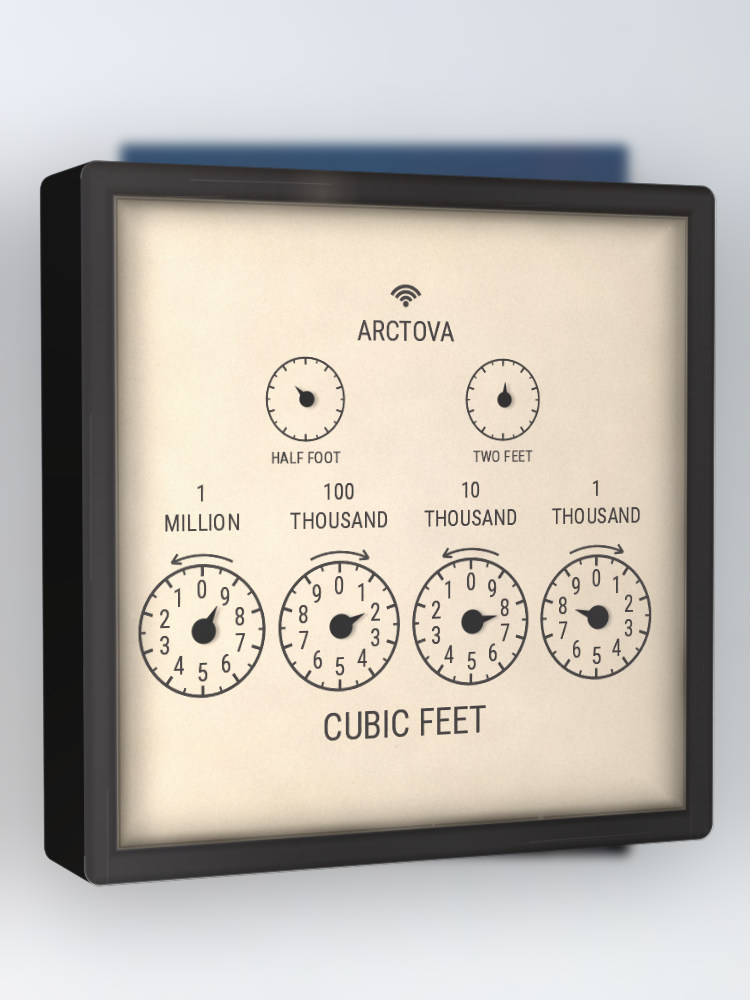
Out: {"value": 917800, "unit": "ft³"}
